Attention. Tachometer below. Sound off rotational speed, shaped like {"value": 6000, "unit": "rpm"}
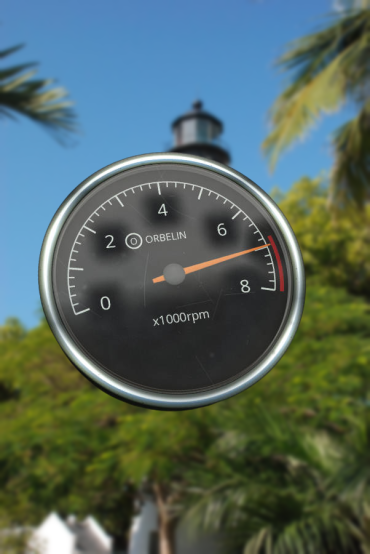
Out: {"value": 7000, "unit": "rpm"}
